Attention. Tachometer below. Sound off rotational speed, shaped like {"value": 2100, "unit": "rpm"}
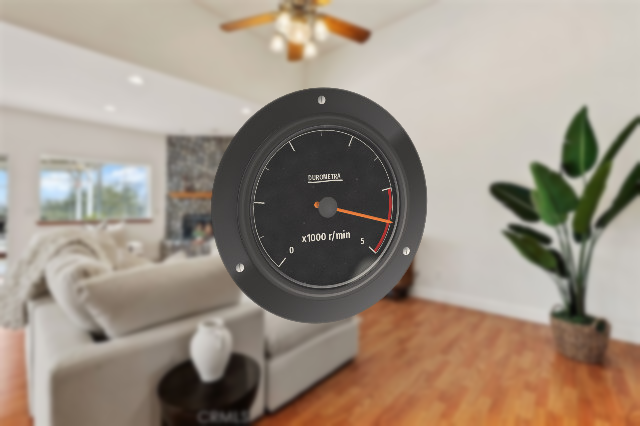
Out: {"value": 4500, "unit": "rpm"}
